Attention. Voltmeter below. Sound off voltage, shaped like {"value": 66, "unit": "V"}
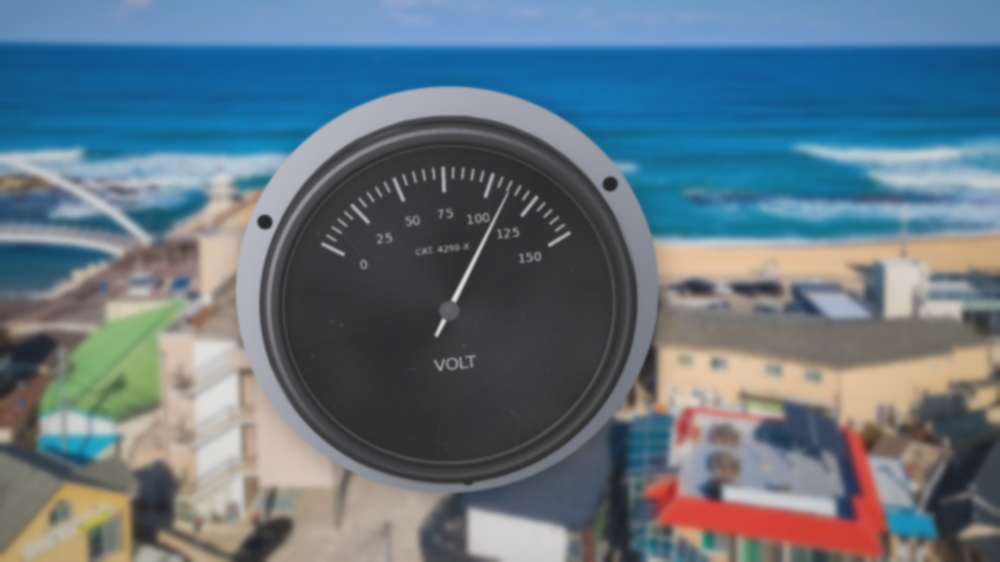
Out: {"value": 110, "unit": "V"}
